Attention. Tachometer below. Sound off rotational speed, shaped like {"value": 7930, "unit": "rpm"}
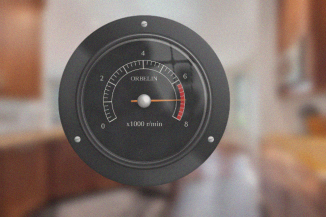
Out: {"value": 7000, "unit": "rpm"}
